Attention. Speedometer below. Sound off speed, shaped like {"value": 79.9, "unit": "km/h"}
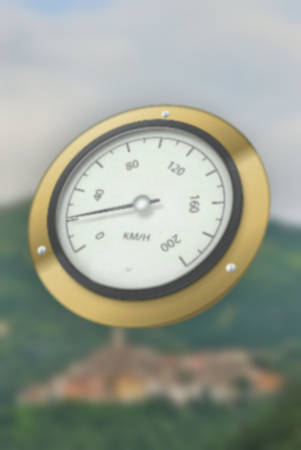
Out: {"value": 20, "unit": "km/h"}
